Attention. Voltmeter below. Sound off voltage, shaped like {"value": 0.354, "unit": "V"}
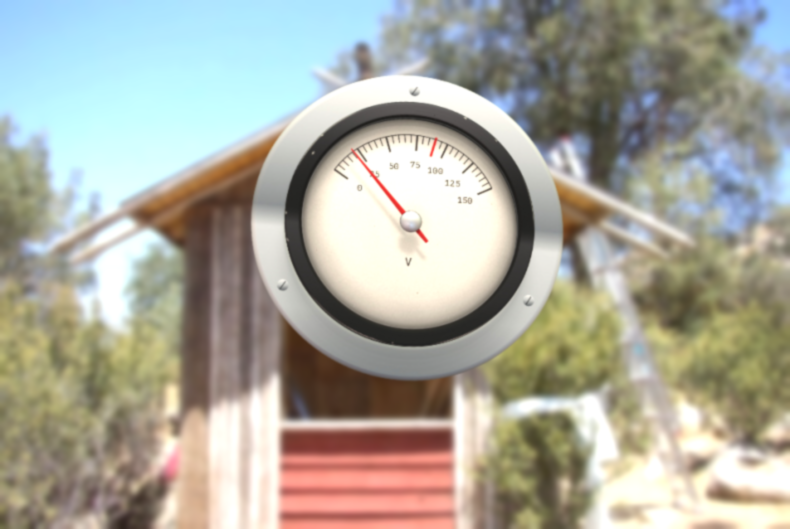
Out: {"value": 20, "unit": "V"}
